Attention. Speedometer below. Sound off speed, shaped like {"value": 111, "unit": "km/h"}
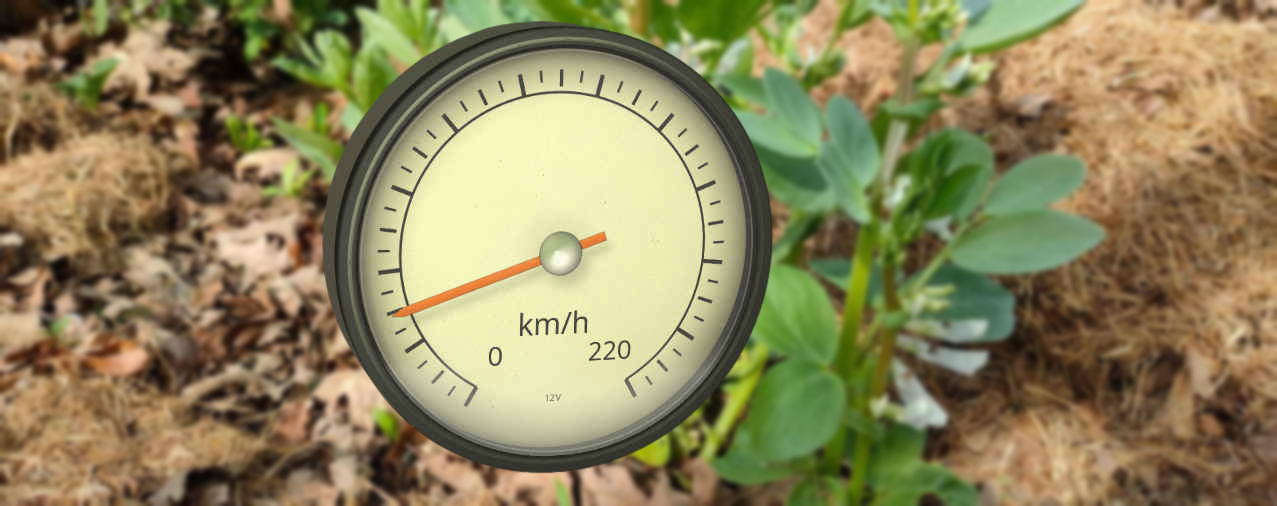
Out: {"value": 30, "unit": "km/h"}
